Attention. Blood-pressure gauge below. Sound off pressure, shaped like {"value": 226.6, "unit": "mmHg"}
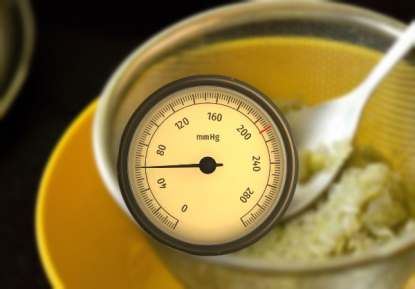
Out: {"value": 60, "unit": "mmHg"}
